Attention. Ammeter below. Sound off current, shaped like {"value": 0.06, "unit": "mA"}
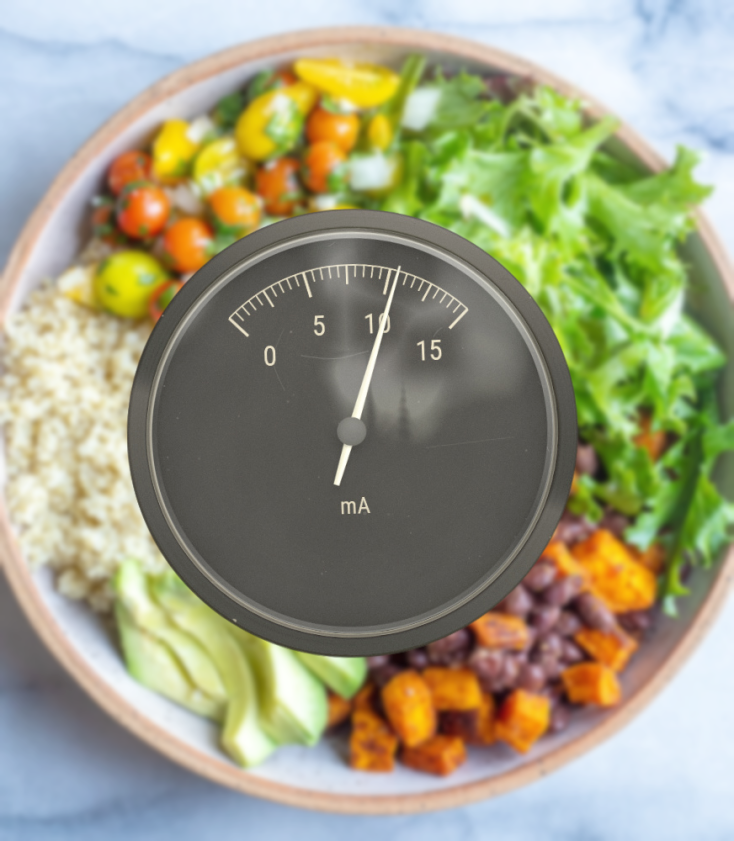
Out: {"value": 10.5, "unit": "mA"}
